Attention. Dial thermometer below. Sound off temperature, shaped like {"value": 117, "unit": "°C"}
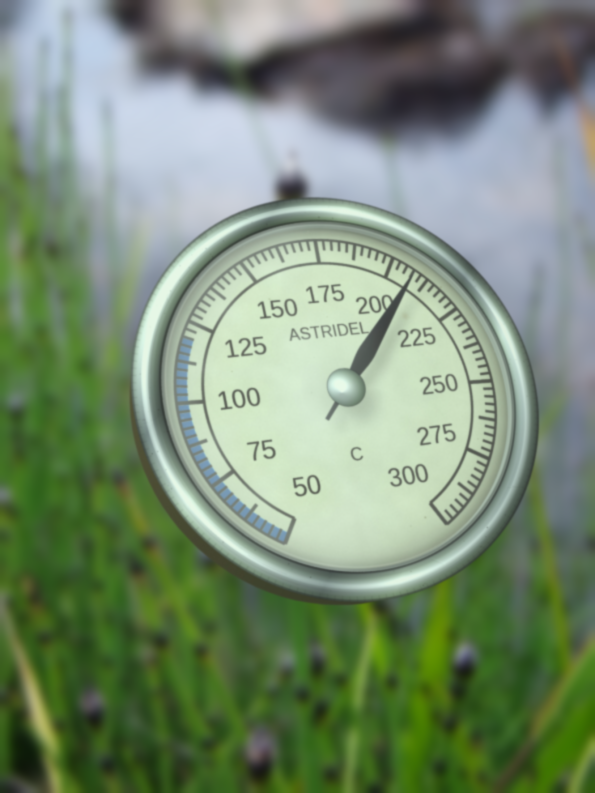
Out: {"value": 207.5, "unit": "°C"}
